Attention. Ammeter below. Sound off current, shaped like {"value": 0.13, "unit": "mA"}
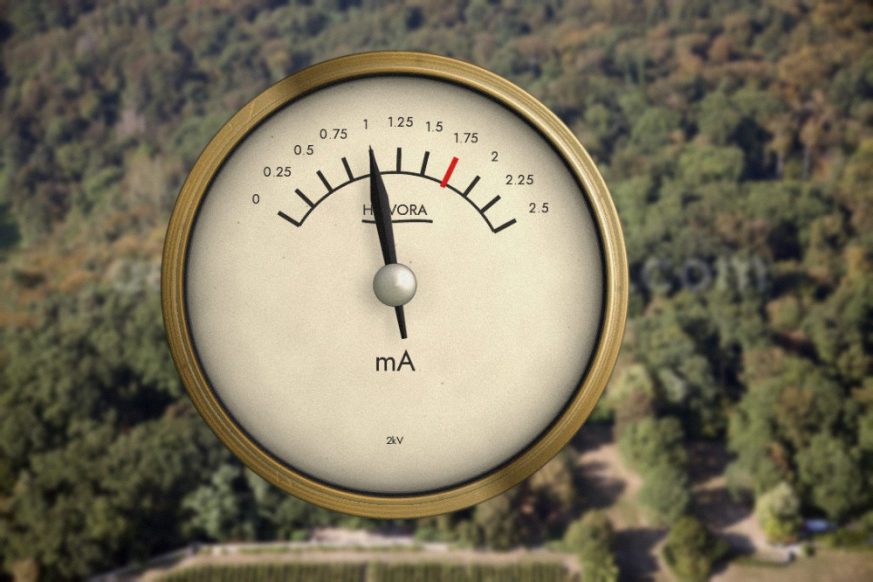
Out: {"value": 1, "unit": "mA"}
